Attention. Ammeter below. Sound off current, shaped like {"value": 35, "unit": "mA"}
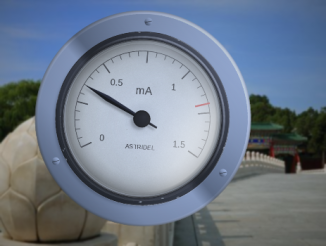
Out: {"value": 0.35, "unit": "mA"}
